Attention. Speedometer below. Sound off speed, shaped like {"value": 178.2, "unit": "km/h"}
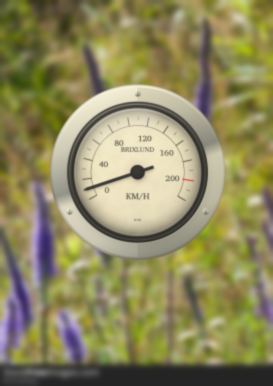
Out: {"value": 10, "unit": "km/h"}
